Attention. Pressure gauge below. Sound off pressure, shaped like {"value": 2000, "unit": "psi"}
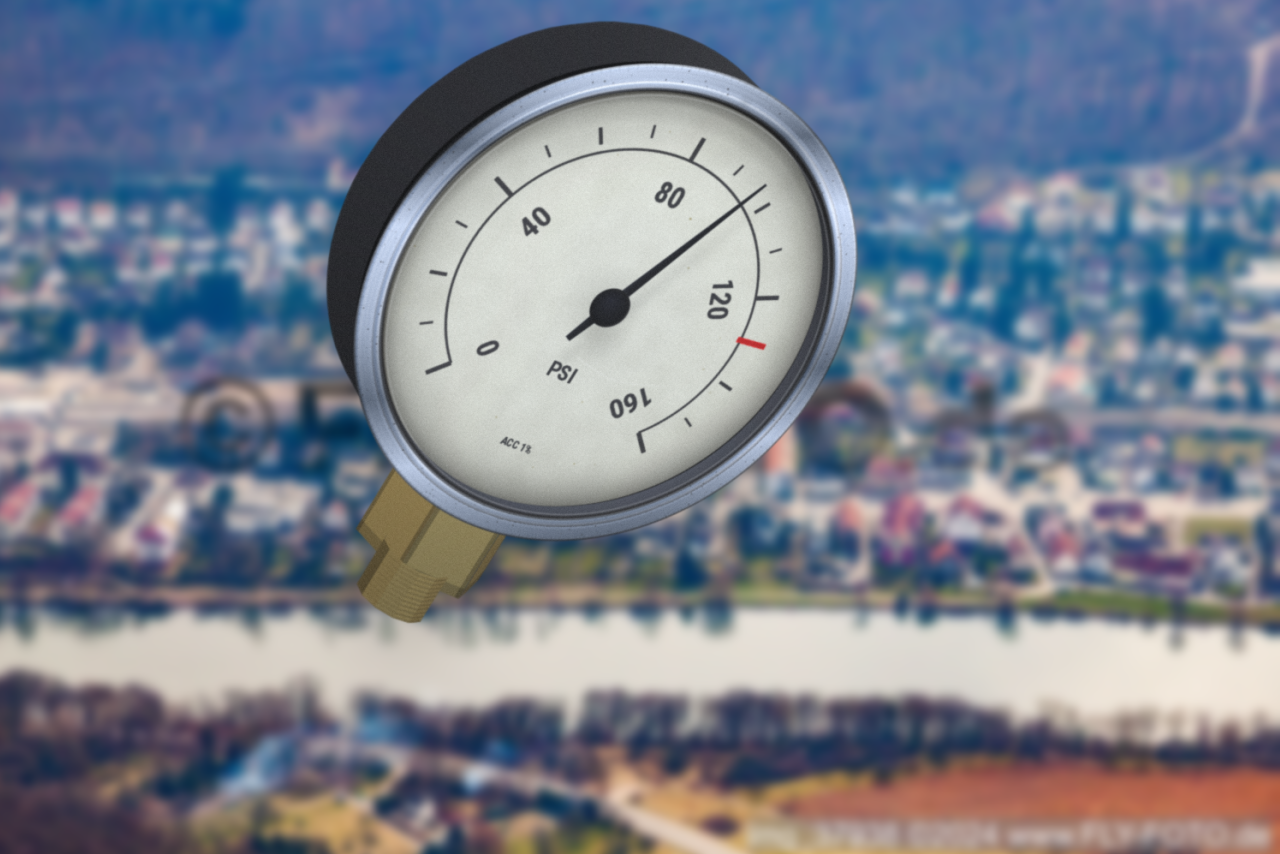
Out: {"value": 95, "unit": "psi"}
